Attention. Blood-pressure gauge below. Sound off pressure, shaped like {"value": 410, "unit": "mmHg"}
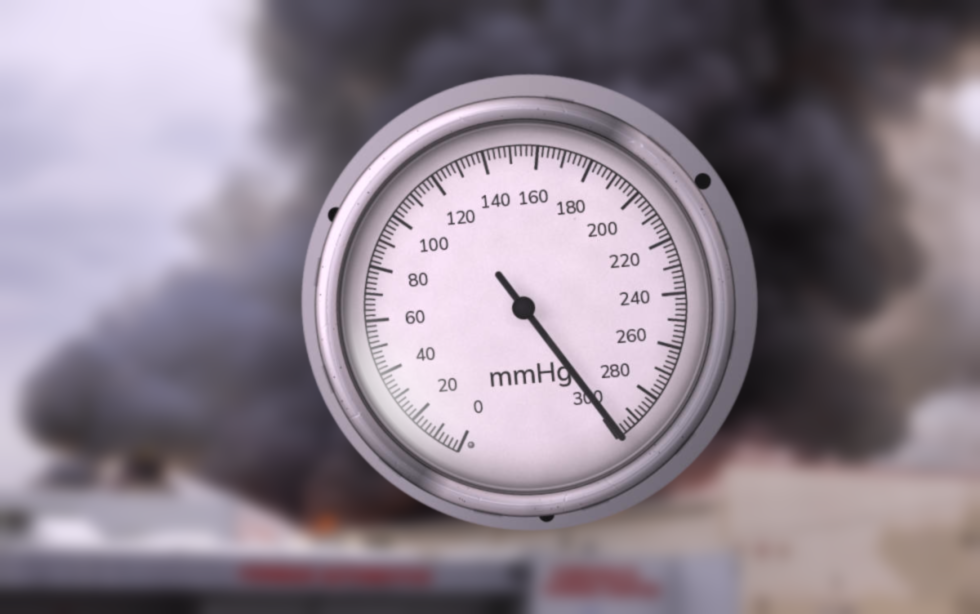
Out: {"value": 298, "unit": "mmHg"}
